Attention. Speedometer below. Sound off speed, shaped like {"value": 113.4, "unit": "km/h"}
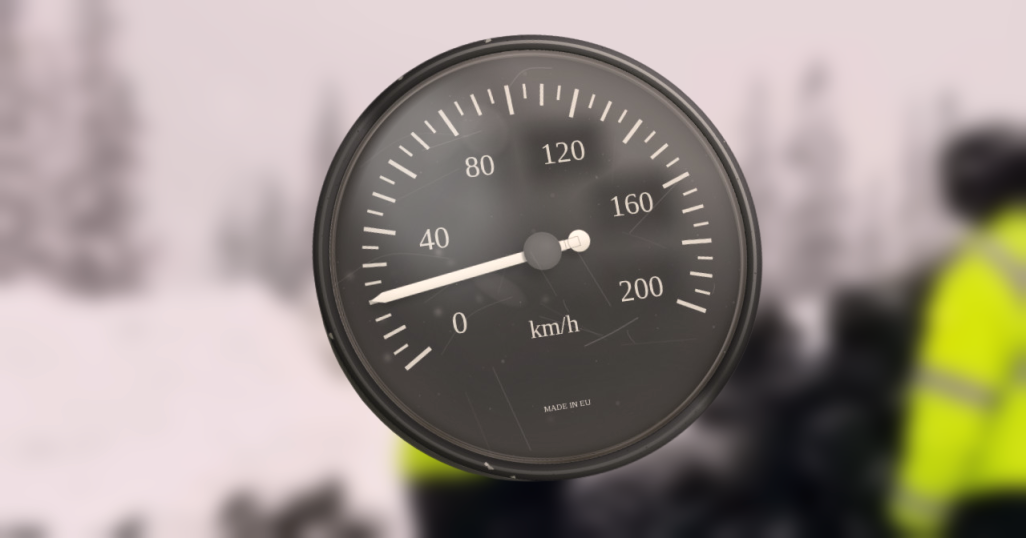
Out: {"value": 20, "unit": "km/h"}
